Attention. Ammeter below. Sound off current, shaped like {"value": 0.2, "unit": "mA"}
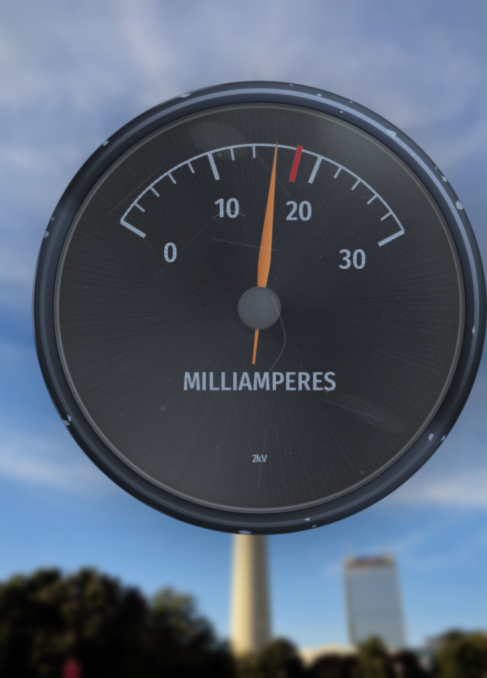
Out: {"value": 16, "unit": "mA"}
